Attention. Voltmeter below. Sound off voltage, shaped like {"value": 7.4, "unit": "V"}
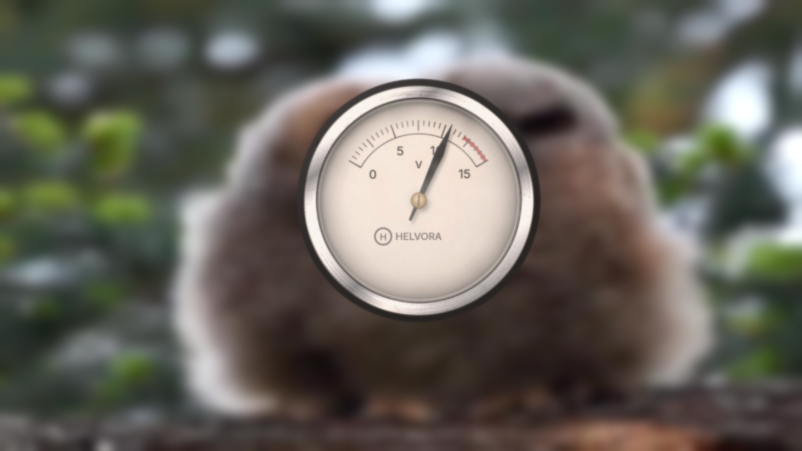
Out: {"value": 10.5, "unit": "V"}
